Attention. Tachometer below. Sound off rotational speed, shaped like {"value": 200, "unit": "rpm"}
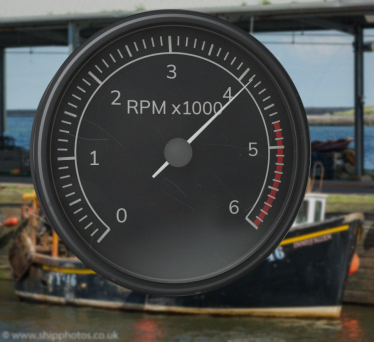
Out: {"value": 4100, "unit": "rpm"}
